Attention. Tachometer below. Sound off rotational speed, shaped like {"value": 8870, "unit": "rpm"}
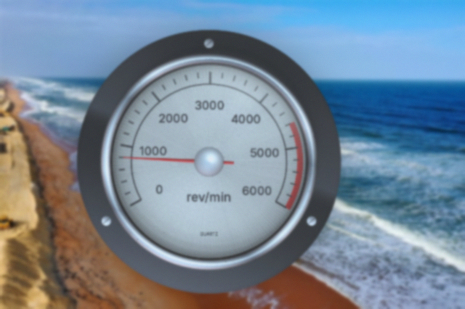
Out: {"value": 800, "unit": "rpm"}
